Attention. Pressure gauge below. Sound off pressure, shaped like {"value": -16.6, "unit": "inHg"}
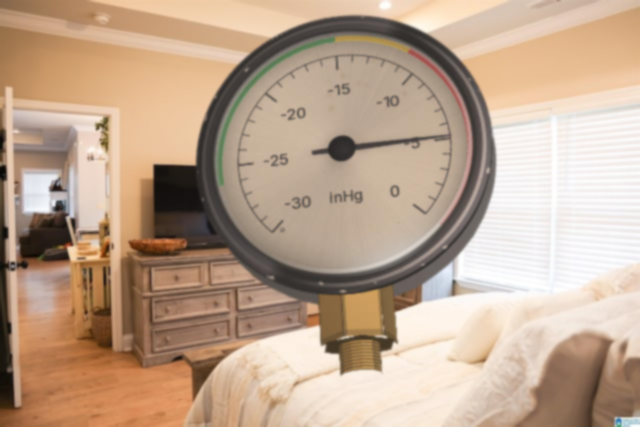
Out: {"value": -5, "unit": "inHg"}
